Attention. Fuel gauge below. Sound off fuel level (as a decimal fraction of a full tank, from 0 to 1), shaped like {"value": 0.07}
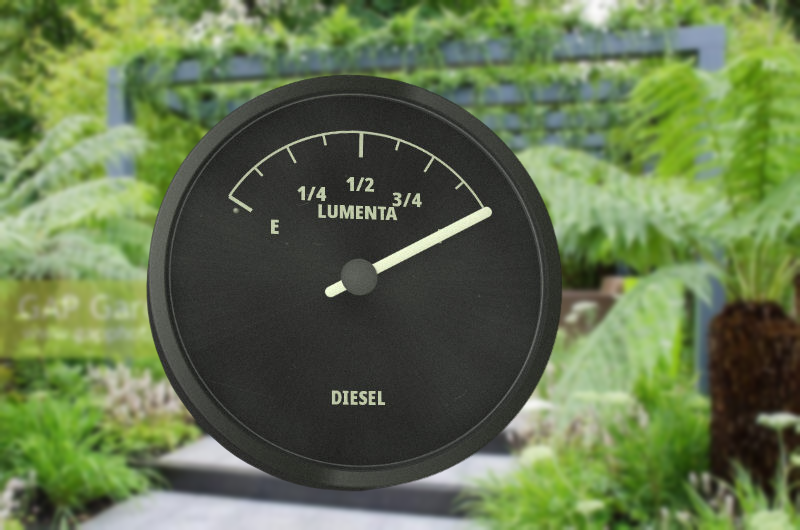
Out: {"value": 1}
